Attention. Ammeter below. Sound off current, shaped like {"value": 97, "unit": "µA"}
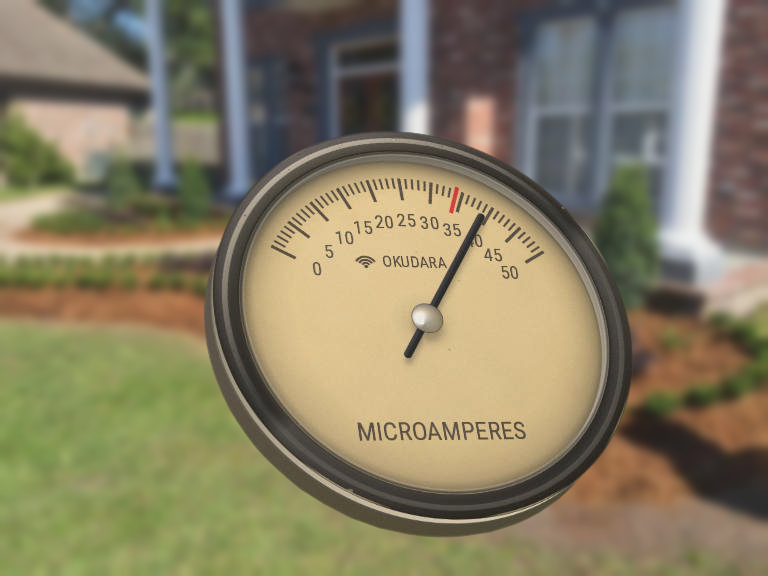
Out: {"value": 39, "unit": "µA"}
